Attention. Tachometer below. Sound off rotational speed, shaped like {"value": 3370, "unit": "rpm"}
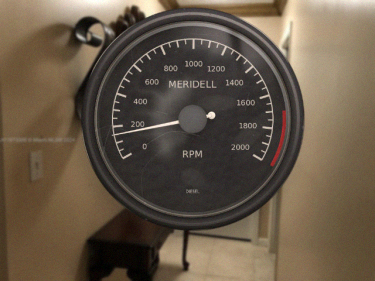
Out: {"value": 150, "unit": "rpm"}
